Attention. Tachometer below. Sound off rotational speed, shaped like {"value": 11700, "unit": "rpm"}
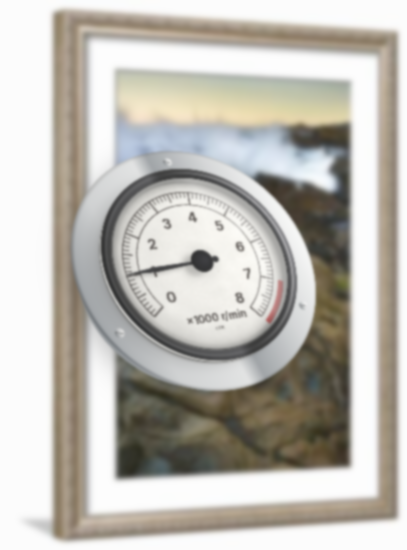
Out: {"value": 1000, "unit": "rpm"}
